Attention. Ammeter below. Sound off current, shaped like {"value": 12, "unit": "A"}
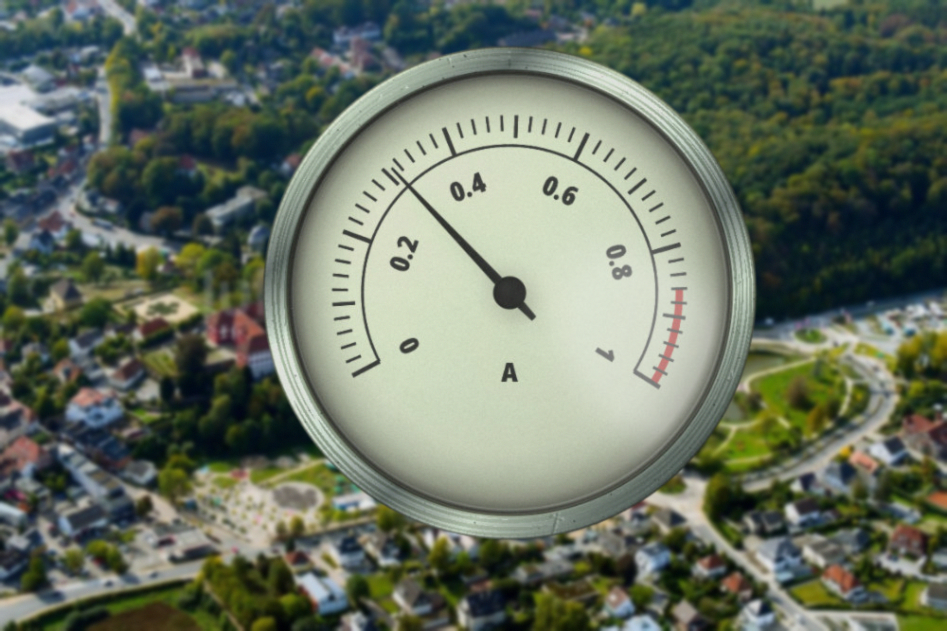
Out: {"value": 0.31, "unit": "A"}
